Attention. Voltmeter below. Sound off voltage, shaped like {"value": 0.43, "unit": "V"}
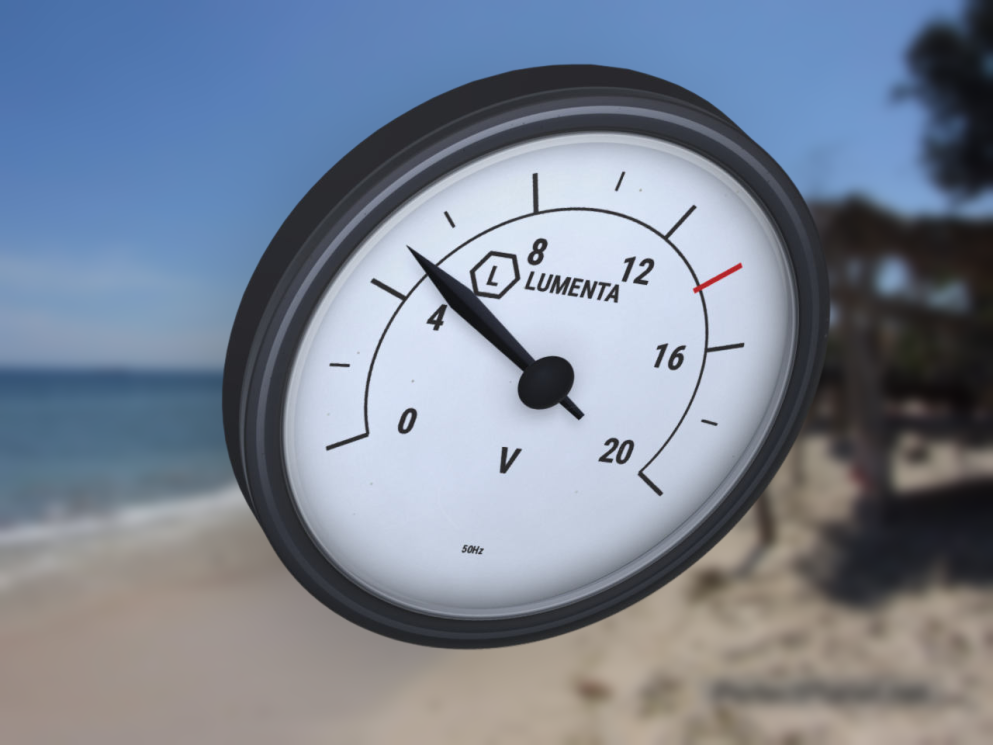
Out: {"value": 5, "unit": "V"}
